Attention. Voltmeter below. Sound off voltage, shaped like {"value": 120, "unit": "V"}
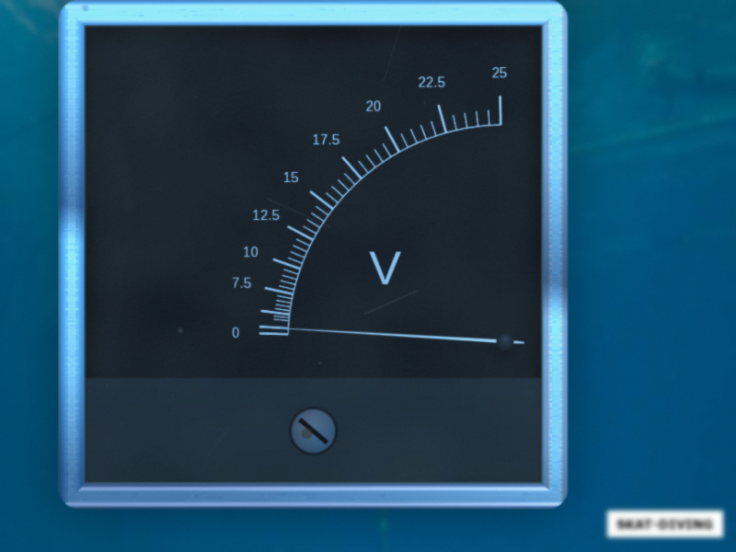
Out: {"value": 2.5, "unit": "V"}
